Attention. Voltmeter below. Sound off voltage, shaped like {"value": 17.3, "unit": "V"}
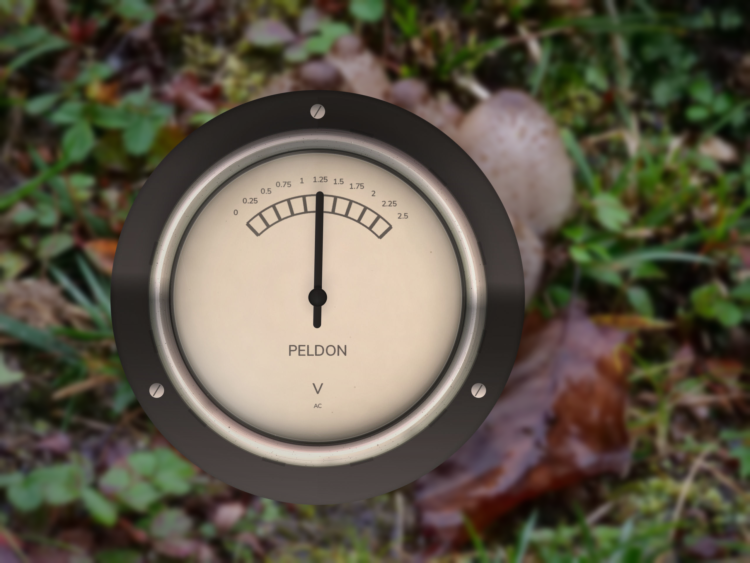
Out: {"value": 1.25, "unit": "V"}
